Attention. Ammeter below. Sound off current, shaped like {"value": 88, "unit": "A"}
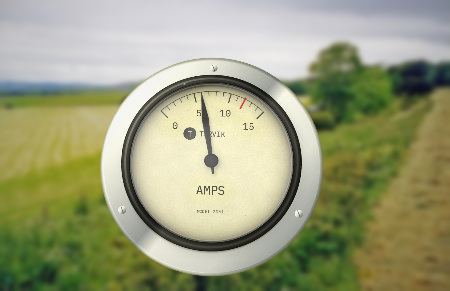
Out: {"value": 6, "unit": "A"}
